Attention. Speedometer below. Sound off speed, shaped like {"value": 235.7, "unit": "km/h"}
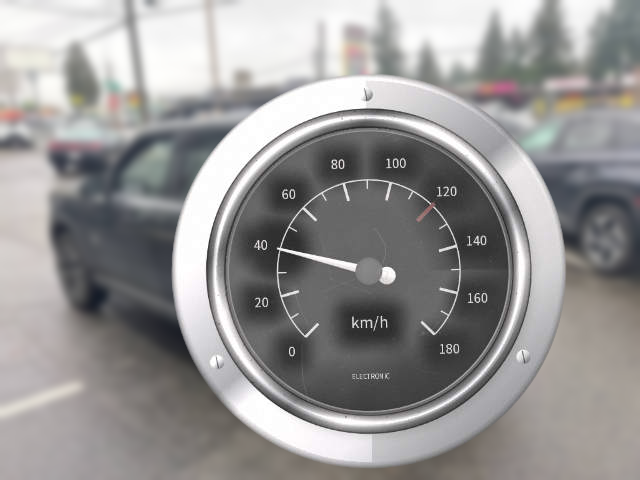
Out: {"value": 40, "unit": "km/h"}
